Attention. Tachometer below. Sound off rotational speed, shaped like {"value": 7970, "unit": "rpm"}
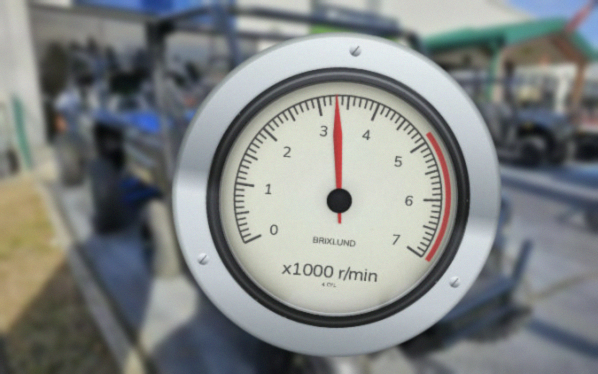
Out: {"value": 3300, "unit": "rpm"}
